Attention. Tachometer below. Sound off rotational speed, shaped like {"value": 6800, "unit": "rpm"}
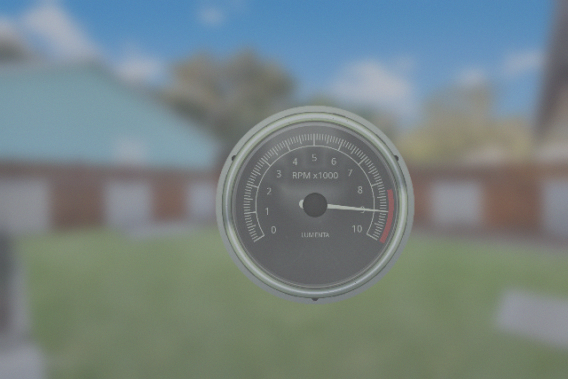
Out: {"value": 9000, "unit": "rpm"}
